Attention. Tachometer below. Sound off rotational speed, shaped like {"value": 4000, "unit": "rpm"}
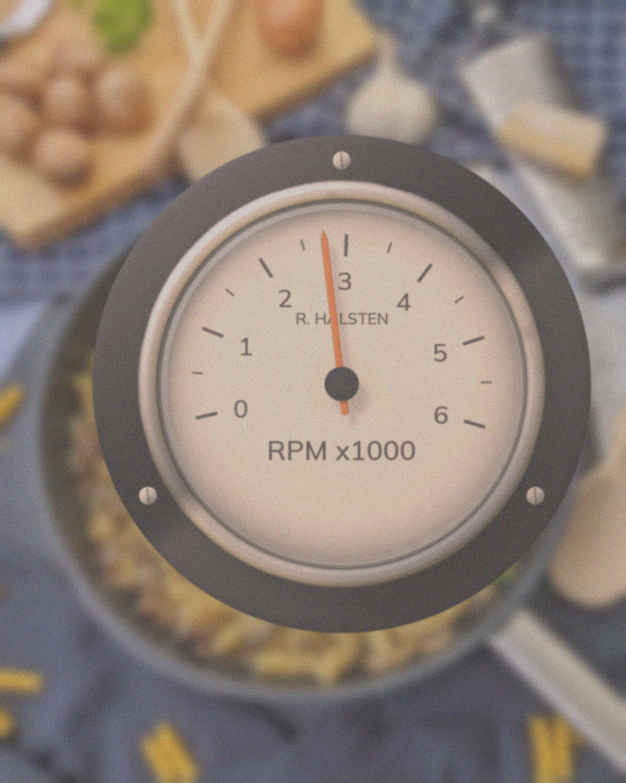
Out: {"value": 2750, "unit": "rpm"}
